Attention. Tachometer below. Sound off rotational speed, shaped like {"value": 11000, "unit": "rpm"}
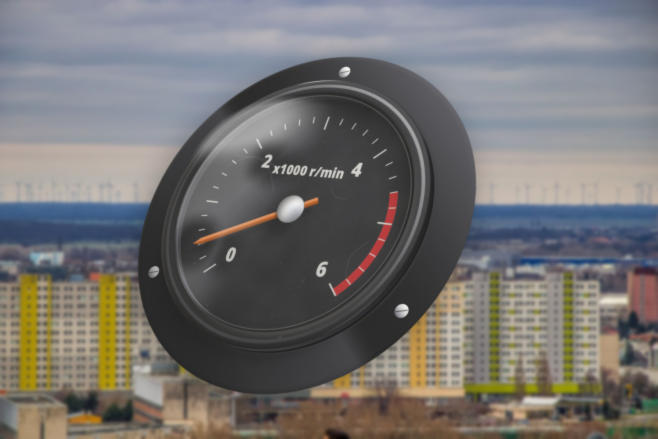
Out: {"value": 400, "unit": "rpm"}
